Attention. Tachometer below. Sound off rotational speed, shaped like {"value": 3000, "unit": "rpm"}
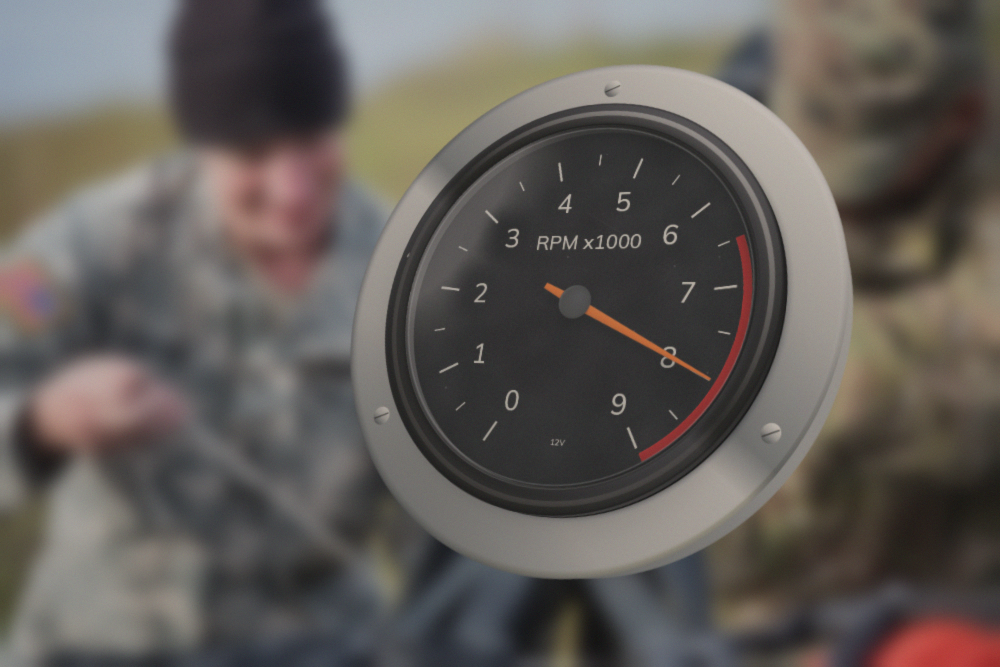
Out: {"value": 8000, "unit": "rpm"}
